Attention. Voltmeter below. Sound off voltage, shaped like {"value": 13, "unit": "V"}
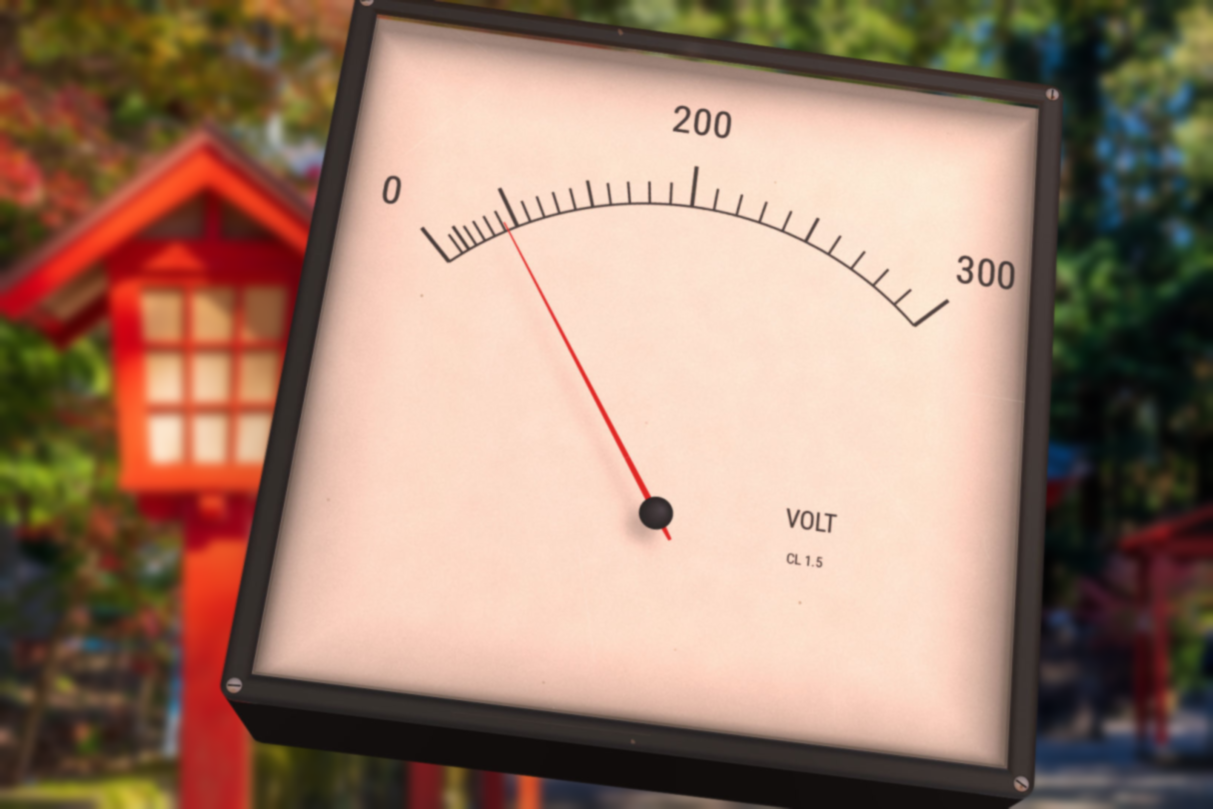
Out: {"value": 90, "unit": "V"}
